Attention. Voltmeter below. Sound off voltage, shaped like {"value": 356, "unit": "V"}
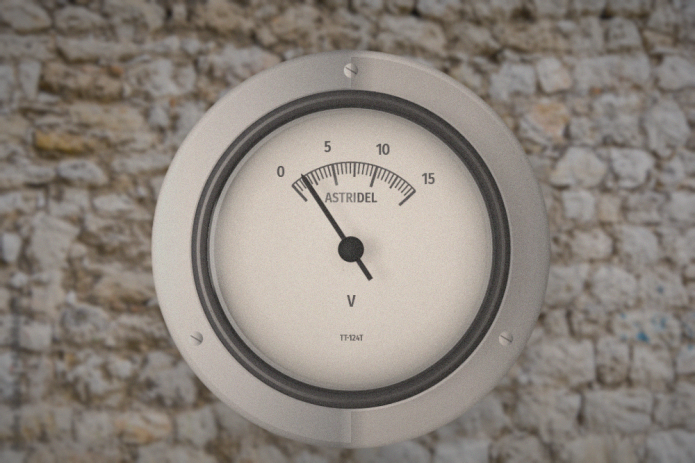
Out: {"value": 1.5, "unit": "V"}
